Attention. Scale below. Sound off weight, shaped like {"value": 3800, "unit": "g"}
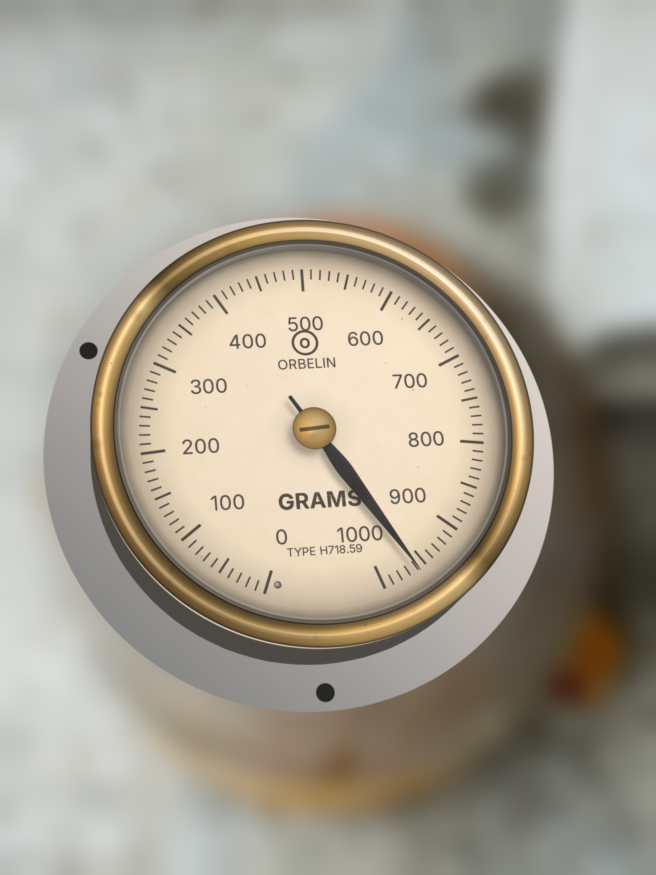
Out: {"value": 960, "unit": "g"}
